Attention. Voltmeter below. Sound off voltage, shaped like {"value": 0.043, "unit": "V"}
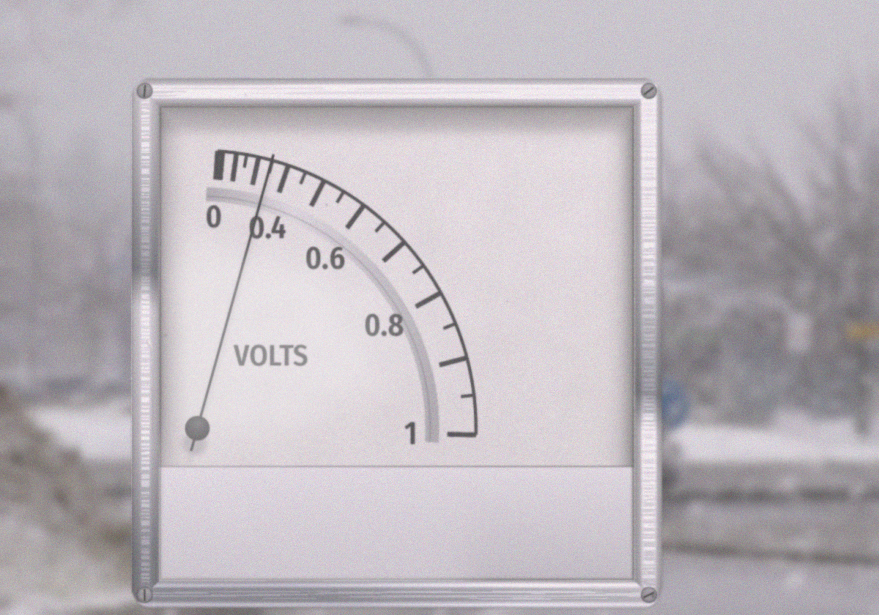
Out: {"value": 0.35, "unit": "V"}
